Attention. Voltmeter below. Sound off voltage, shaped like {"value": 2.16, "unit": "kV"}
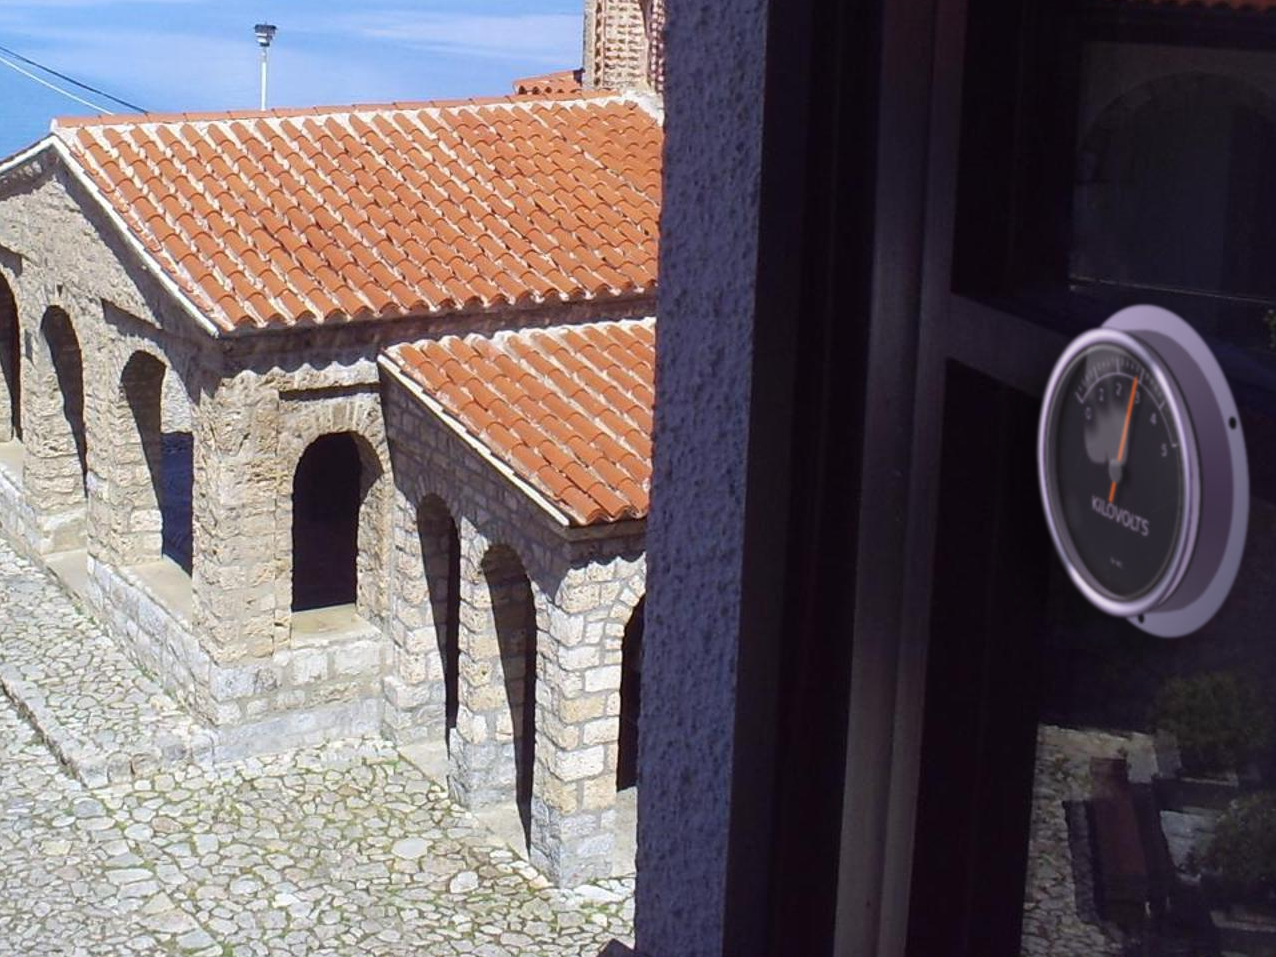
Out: {"value": 3, "unit": "kV"}
